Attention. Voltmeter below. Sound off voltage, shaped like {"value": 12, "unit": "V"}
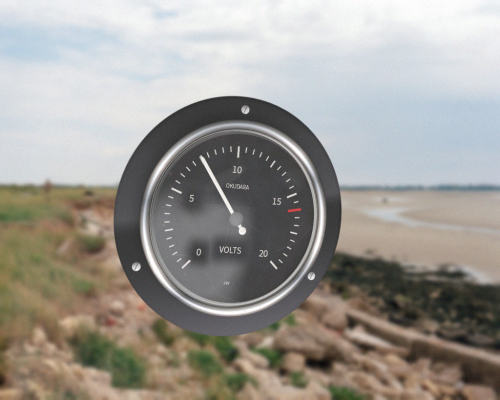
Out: {"value": 7.5, "unit": "V"}
